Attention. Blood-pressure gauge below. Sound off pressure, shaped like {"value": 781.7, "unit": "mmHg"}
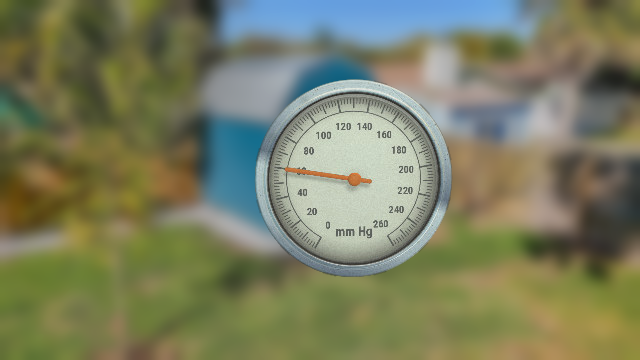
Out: {"value": 60, "unit": "mmHg"}
